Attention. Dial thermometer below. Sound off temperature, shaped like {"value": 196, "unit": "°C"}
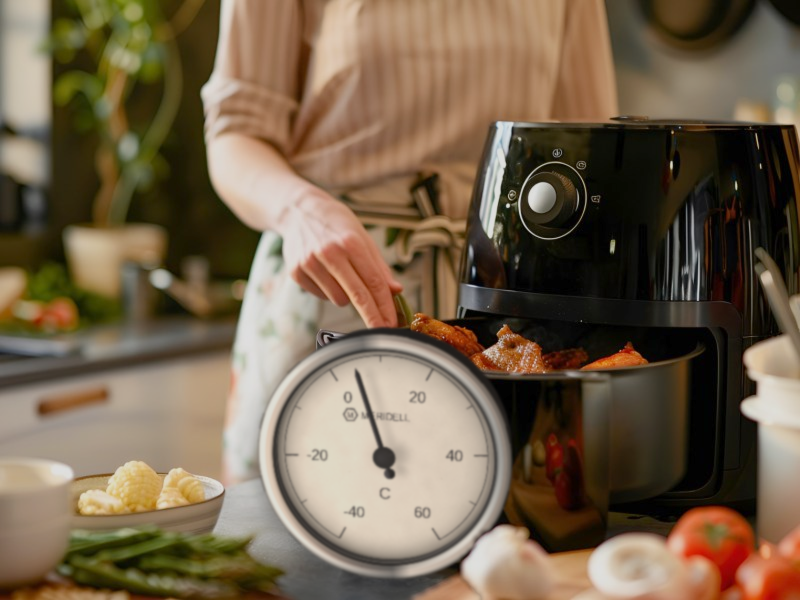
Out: {"value": 5, "unit": "°C"}
